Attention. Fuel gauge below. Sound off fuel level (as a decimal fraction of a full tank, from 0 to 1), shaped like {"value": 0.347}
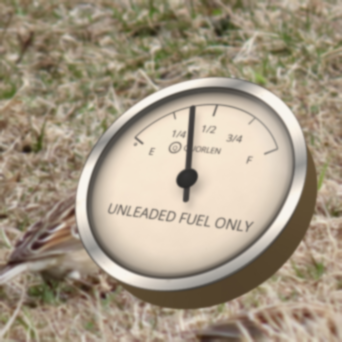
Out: {"value": 0.375}
